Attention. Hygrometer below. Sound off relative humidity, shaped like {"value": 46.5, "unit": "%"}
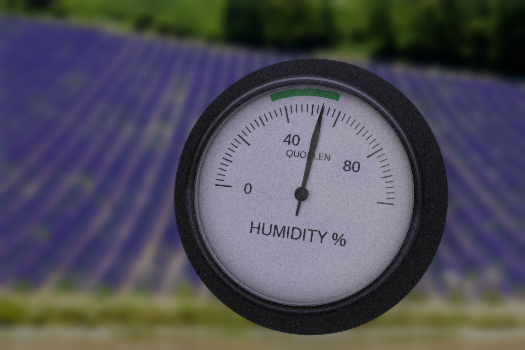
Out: {"value": 54, "unit": "%"}
